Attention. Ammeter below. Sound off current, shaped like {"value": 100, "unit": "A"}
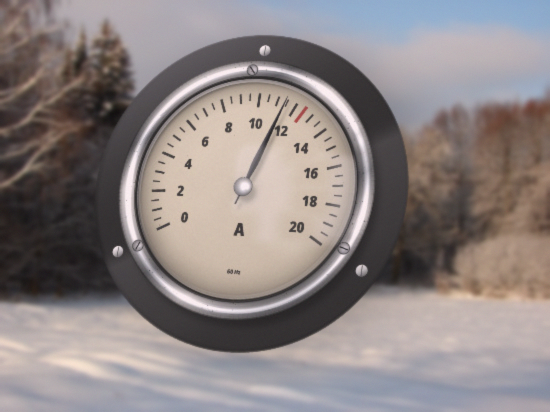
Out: {"value": 11.5, "unit": "A"}
